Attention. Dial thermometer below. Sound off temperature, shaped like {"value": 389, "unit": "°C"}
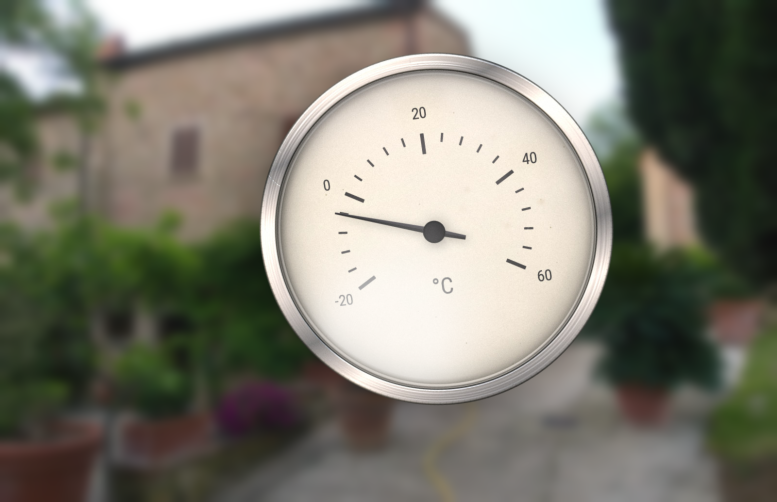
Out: {"value": -4, "unit": "°C"}
